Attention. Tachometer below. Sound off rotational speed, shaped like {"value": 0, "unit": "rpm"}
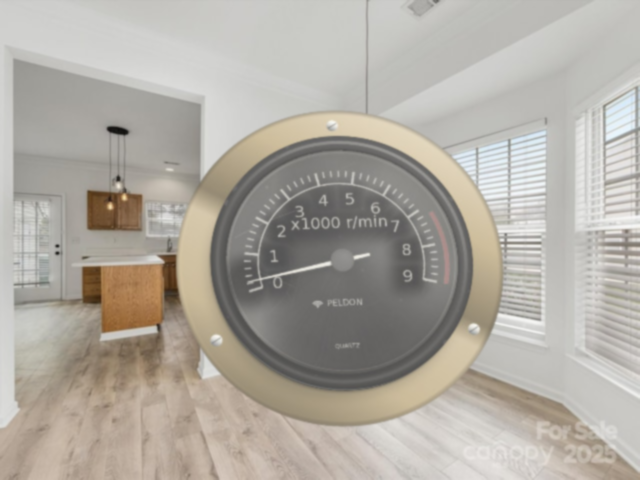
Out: {"value": 200, "unit": "rpm"}
